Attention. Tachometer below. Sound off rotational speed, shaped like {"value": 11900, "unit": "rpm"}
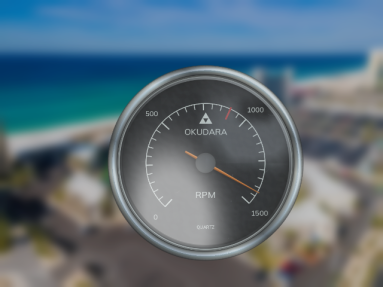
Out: {"value": 1425, "unit": "rpm"}
